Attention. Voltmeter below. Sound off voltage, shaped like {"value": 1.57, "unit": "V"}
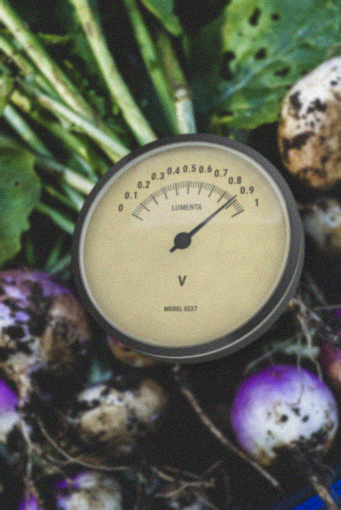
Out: {"value": 0.9, "unit": "V"}
